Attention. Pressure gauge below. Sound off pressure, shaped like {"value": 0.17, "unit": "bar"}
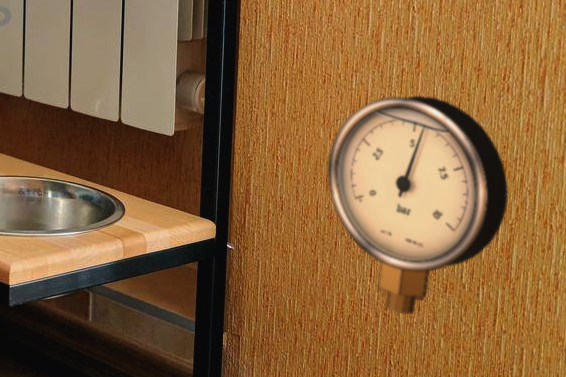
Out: {"value": 5.5, "unit": "bar"}
